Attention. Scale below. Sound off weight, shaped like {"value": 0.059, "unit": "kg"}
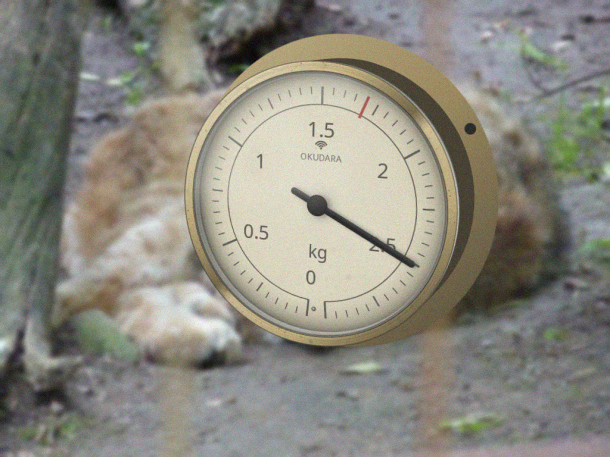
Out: {"value": 2.5, "unit": "kg"}
